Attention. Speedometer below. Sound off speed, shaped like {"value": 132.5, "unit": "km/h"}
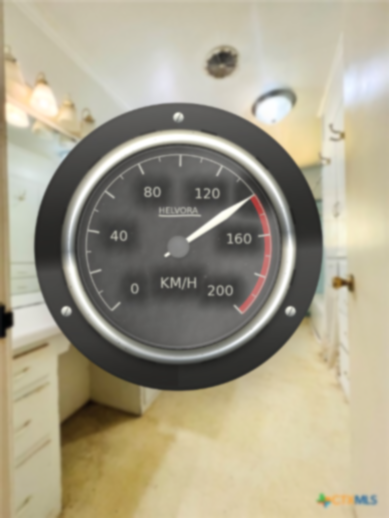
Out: {"value": 140, "unit": "km/h"}
